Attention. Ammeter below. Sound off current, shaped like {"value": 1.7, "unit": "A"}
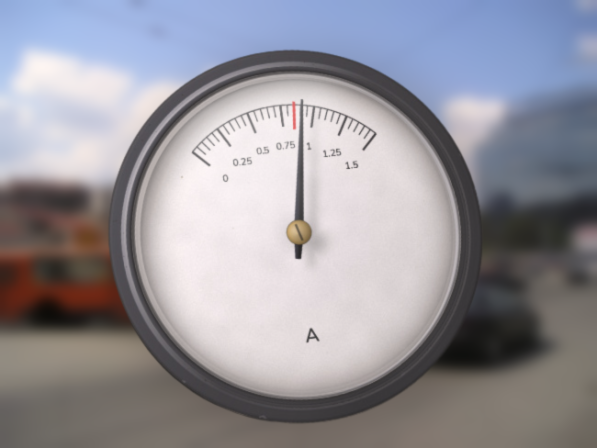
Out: {"value": 0.9, "unit": "A"}
